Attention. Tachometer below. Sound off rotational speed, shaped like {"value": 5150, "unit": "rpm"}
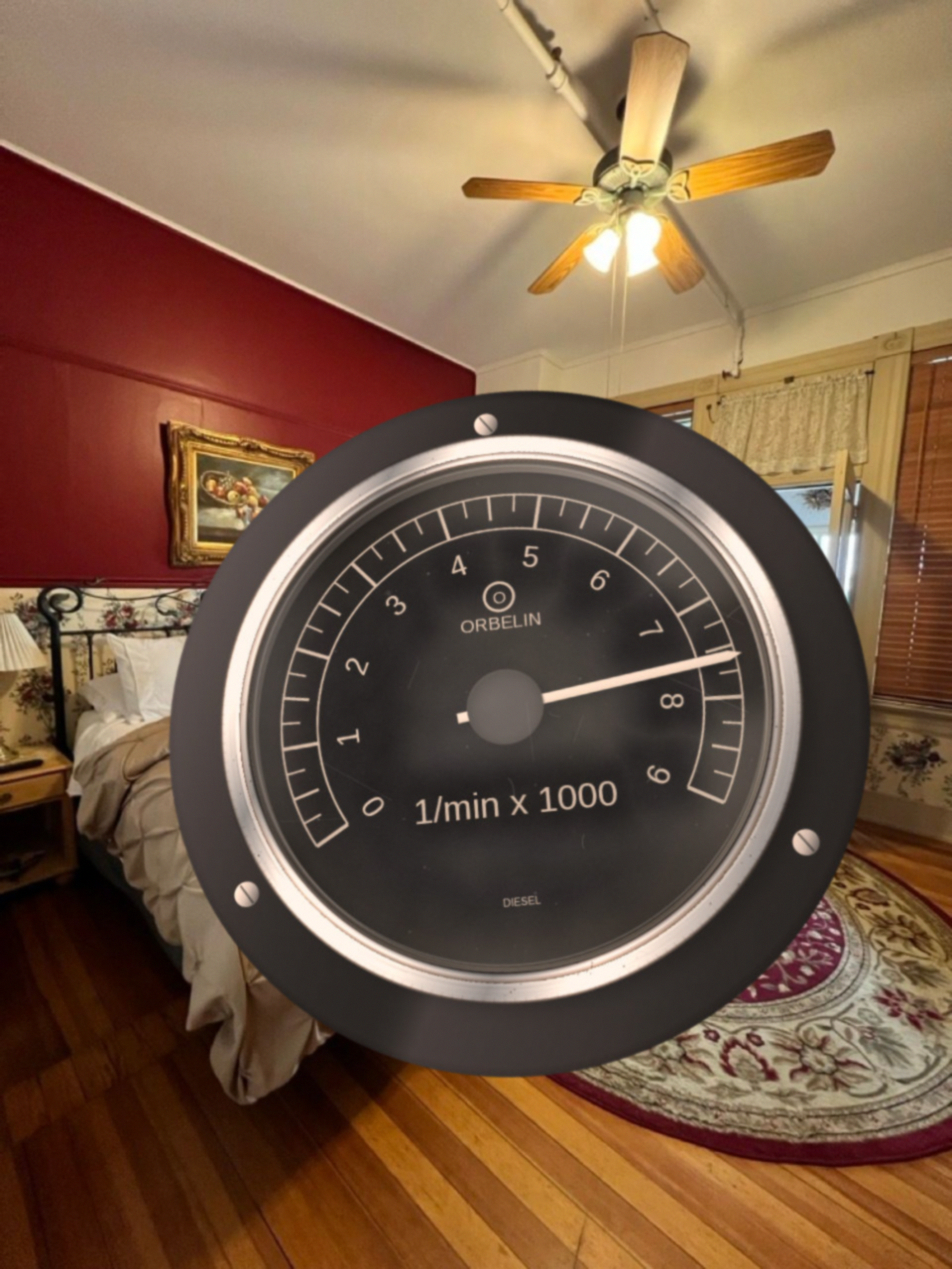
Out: {"value": 7625, "unit": "rpm"}
